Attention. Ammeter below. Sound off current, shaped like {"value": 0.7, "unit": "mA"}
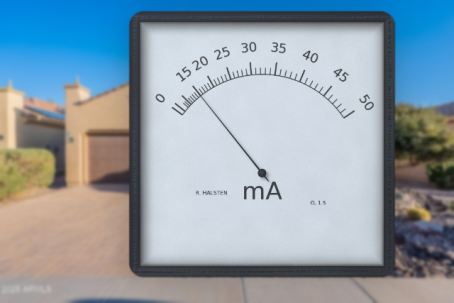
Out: {"value": 15, "unit": "mA"}
